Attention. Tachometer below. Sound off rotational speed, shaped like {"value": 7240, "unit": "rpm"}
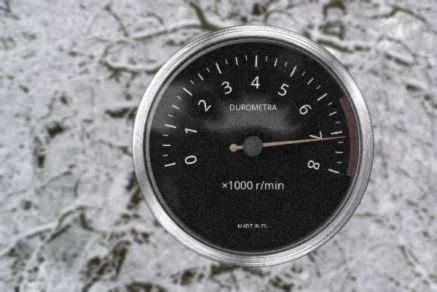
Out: {"value": 7125, "unit": "rpm"}
